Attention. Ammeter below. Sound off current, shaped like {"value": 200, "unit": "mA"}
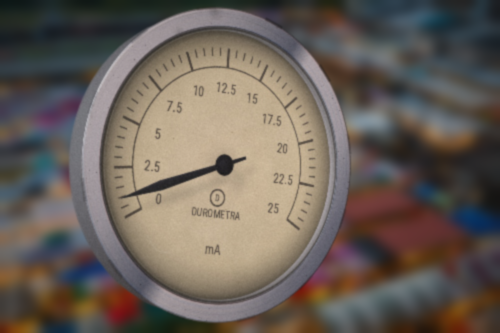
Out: {"value": 1, "unit": "mA"}
